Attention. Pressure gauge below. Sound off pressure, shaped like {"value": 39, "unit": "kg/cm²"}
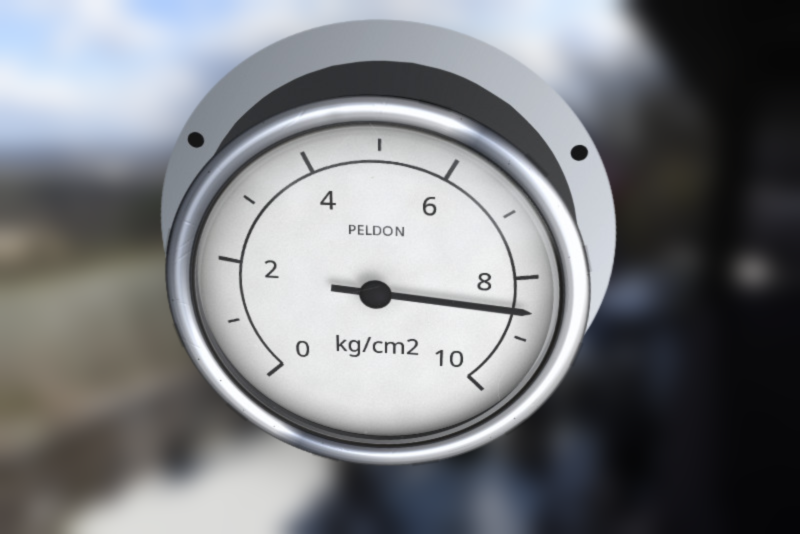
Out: {"value": 8.5, "unit": "kg/cm²"}
